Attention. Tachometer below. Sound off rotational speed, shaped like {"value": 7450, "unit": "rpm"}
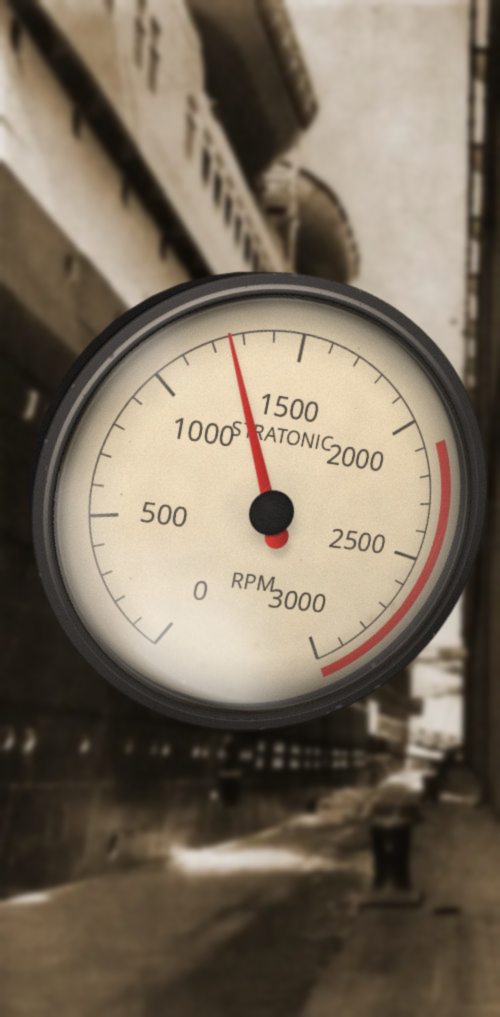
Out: {"value": 1250, "unit": "rpm"}
